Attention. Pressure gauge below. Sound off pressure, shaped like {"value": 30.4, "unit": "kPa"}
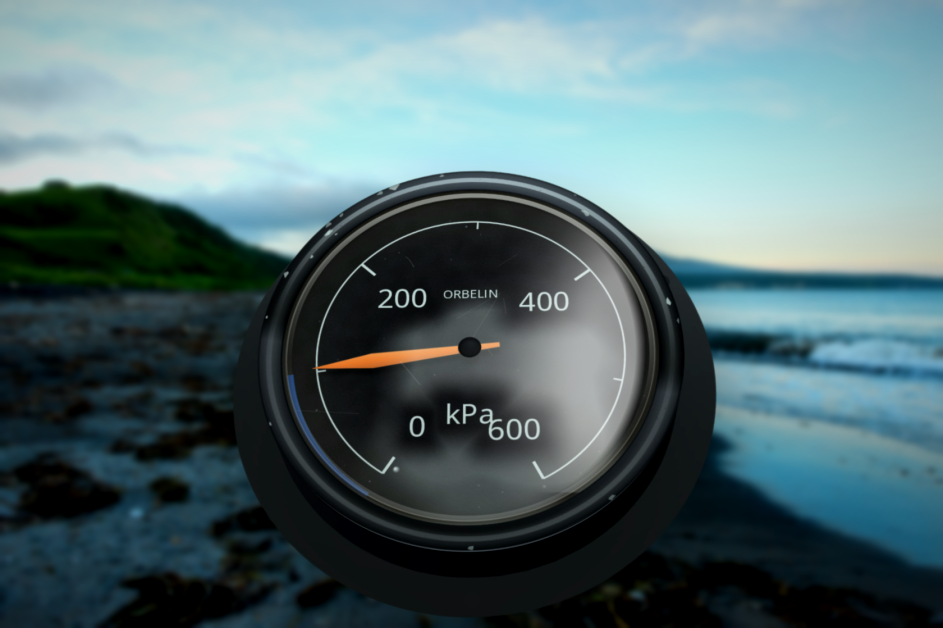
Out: {"value": 100, "unit": "kPa"}
